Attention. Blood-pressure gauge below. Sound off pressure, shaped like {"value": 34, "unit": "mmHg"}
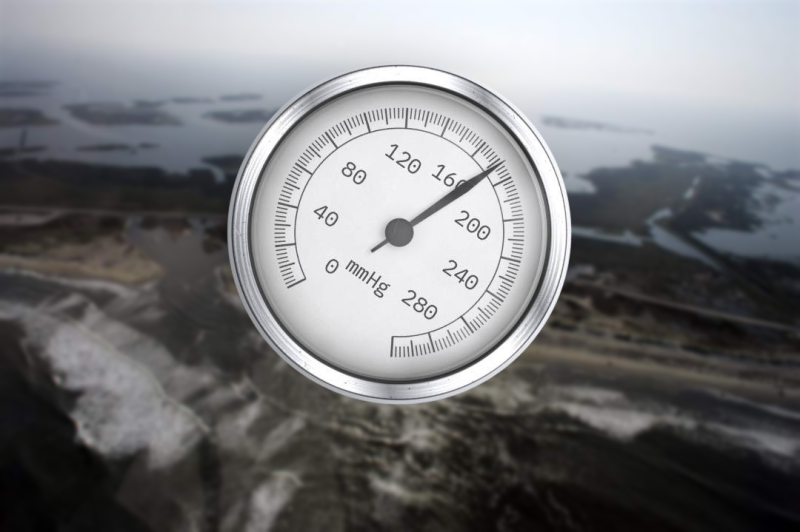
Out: {"value": 172, "unit": "mmHg"}
